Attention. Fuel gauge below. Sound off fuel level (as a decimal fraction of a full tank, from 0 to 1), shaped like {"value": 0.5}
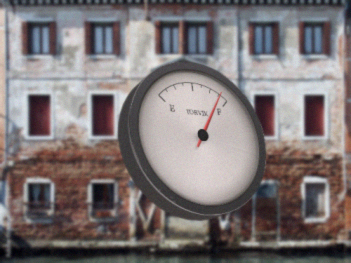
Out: {"value": 0.875}
